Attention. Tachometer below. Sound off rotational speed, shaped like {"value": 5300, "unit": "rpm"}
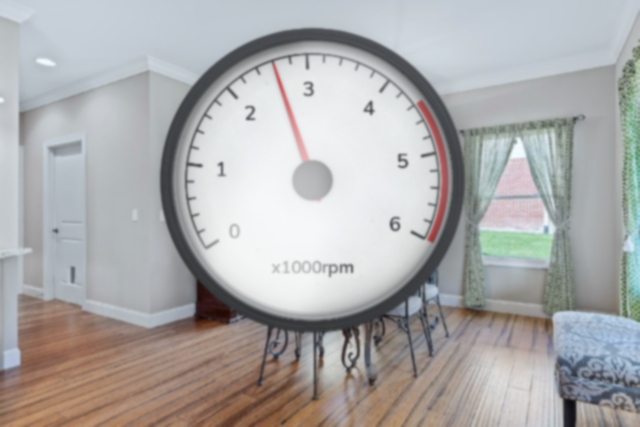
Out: {"value": 2600, "unit": "rpm"}
